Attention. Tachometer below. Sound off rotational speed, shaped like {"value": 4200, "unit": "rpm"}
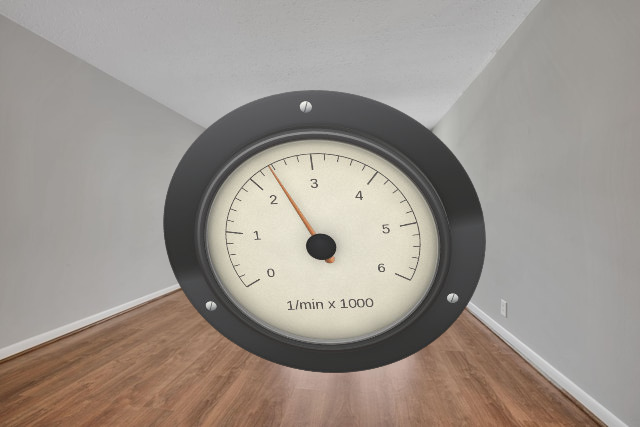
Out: {"value": 2400, "unit": "rpm"}
